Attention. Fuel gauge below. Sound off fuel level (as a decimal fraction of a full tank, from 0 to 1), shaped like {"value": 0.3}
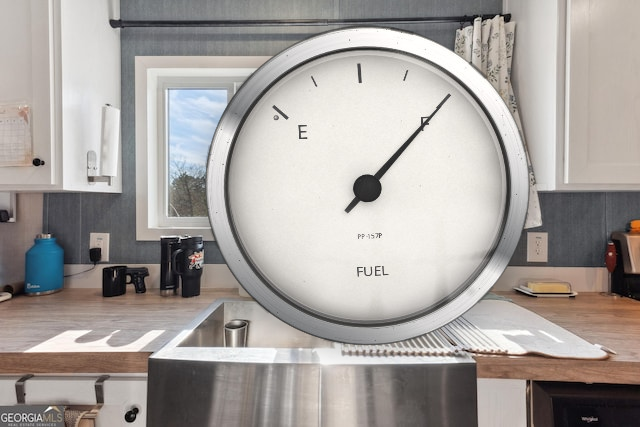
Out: {"value": 1}
